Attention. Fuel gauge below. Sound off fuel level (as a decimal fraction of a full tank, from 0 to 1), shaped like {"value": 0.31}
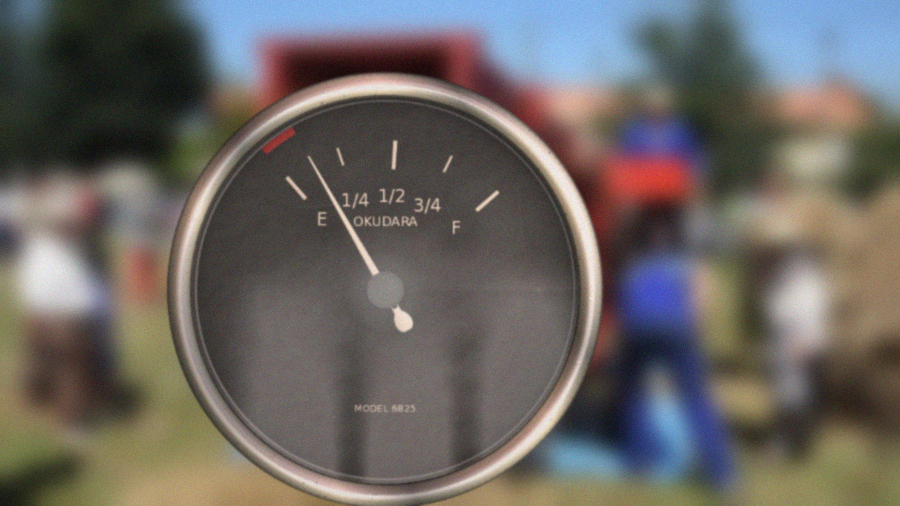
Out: {"value": 0.125}
